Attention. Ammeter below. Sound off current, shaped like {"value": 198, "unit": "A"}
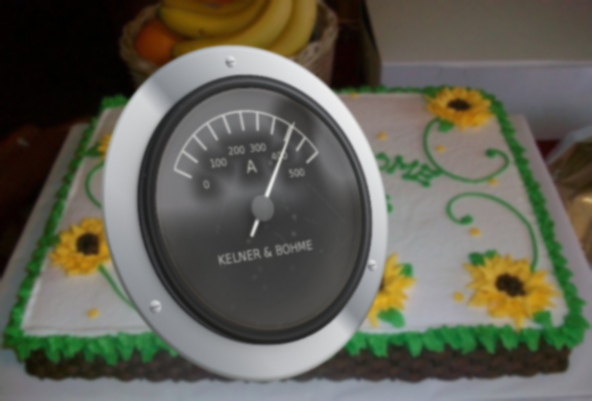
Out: {"value": 400, "unit": "A"}
